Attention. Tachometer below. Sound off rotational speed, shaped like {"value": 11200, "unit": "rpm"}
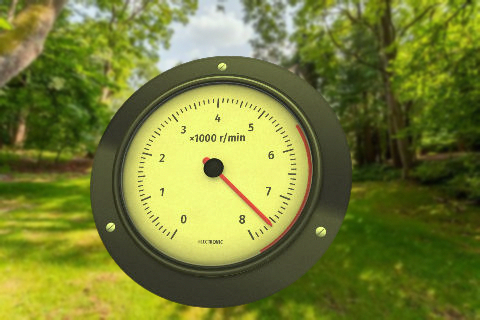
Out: {"value": 7600, "unit": "rpm"}
